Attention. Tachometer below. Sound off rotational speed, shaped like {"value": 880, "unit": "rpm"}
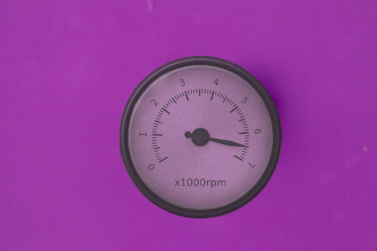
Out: {"value": 6500, "unit": "rpm"}
